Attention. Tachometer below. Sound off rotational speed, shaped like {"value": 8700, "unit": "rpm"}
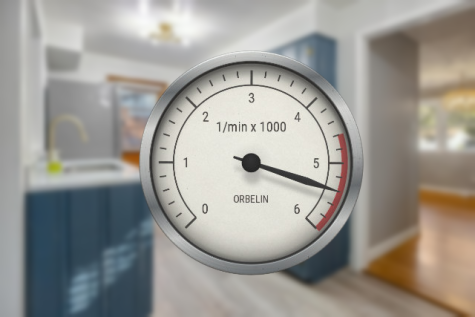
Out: {"value": 5400, "unit": "rpm"}
